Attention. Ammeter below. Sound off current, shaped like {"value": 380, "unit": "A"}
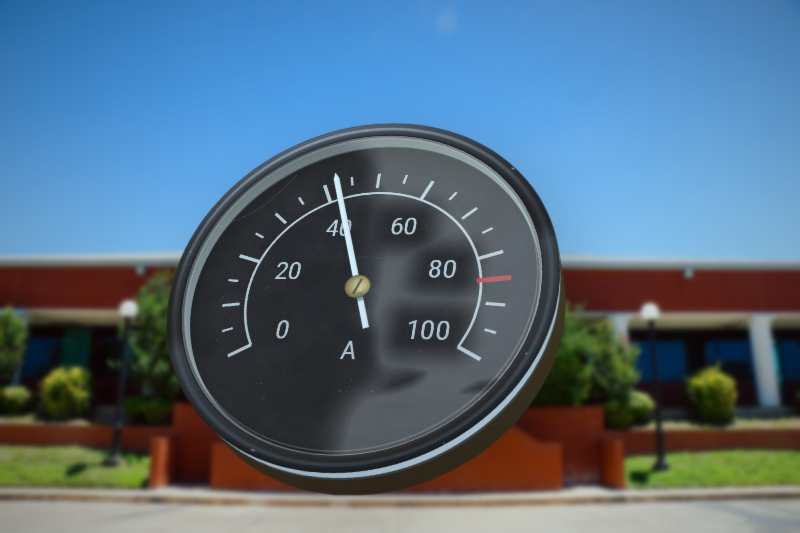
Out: {"value": 42.5, "unit": "A"}
